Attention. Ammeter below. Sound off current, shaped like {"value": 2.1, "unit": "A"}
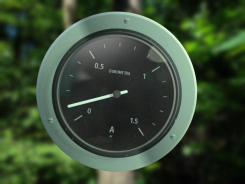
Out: {"value": 0.1, "unit": "A"}
